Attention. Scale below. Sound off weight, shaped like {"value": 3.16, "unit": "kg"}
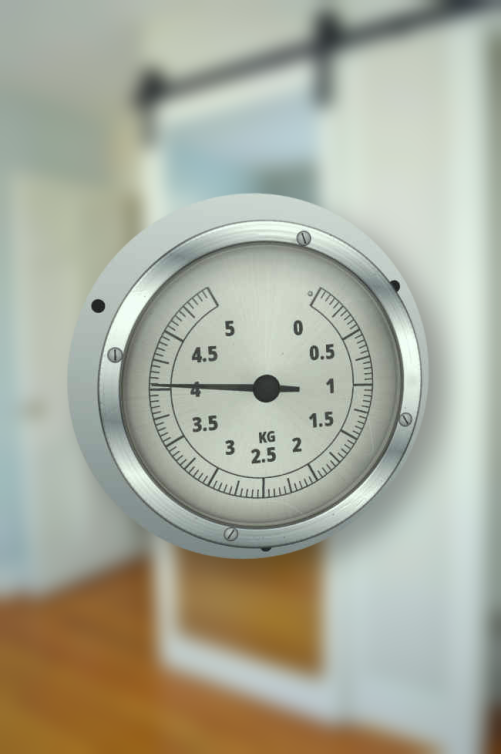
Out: {"value": 4.05, "unit": "kg"}
